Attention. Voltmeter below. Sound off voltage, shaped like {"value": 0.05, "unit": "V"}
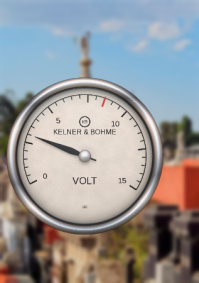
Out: {"value": 3, "unit": "V"}
